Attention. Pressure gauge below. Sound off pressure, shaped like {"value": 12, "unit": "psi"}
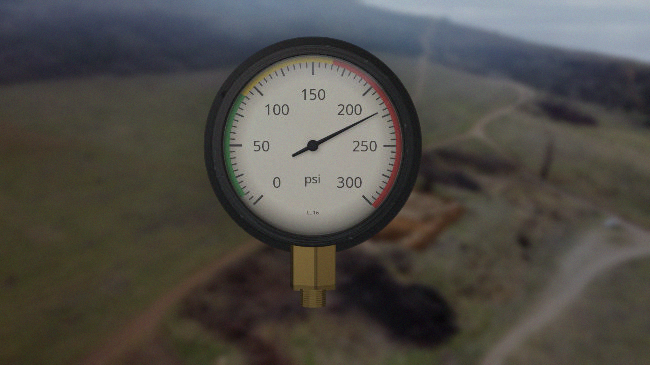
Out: {"value": 220, "unit": "psi"}
